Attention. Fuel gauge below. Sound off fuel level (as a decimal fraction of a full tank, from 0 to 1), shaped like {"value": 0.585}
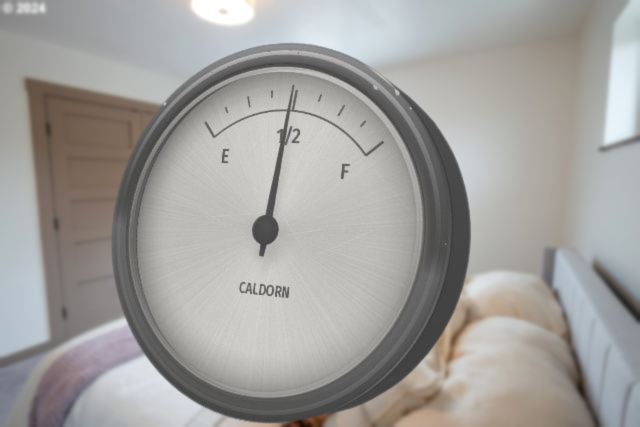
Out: {"value": 0.5}
